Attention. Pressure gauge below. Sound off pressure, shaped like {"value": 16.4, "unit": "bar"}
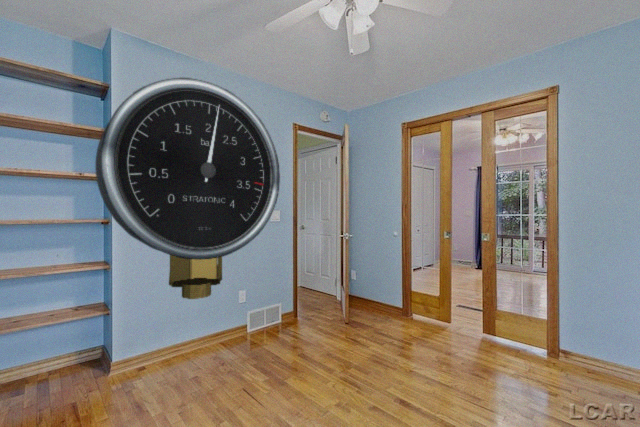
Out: {"value": 2.1, "unit": "bar"}
